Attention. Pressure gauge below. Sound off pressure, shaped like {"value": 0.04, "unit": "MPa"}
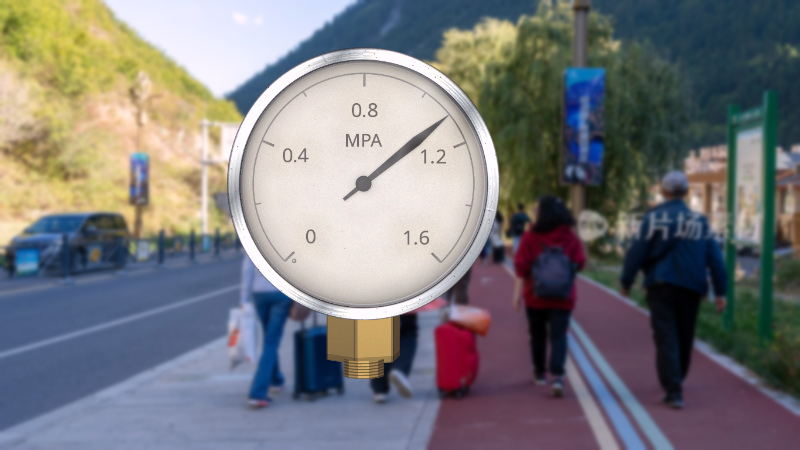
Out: {"value": 1.1, "unit": "MPa"}
